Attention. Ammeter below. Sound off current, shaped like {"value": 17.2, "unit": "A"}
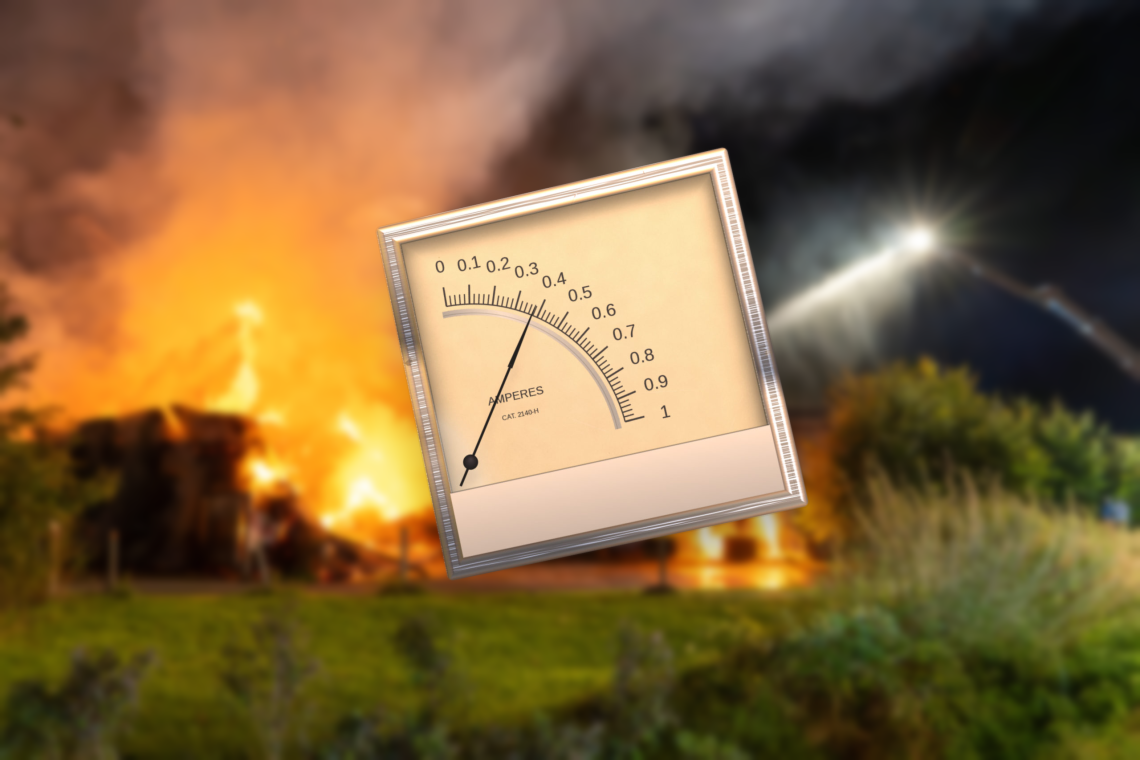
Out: {"value": 0.38, "unit": "A"}
